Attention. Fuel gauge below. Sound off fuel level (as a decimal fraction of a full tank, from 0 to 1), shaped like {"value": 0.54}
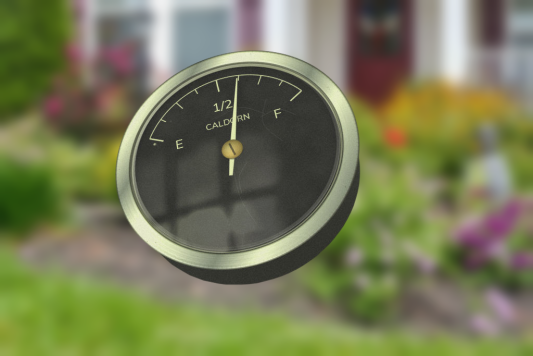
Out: {"value": 0.625}
